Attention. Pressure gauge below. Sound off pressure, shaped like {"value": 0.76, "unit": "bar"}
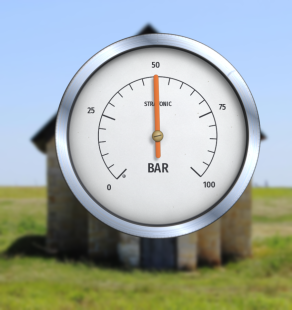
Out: {"value": 50, "unit": "bar"}
